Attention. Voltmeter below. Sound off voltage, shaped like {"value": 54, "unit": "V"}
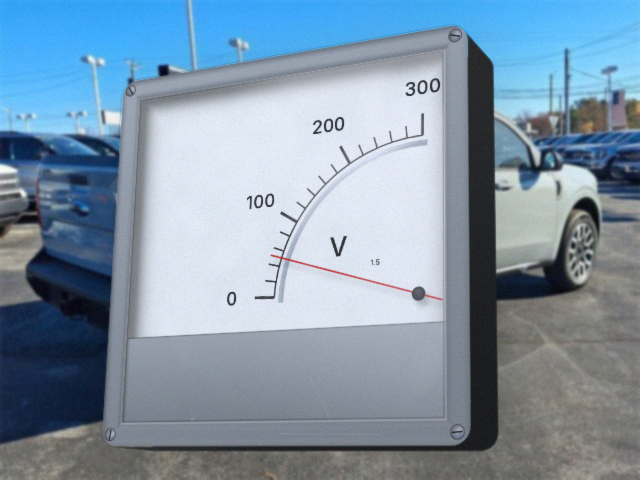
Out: {"value": 50, "unit": "V"}
